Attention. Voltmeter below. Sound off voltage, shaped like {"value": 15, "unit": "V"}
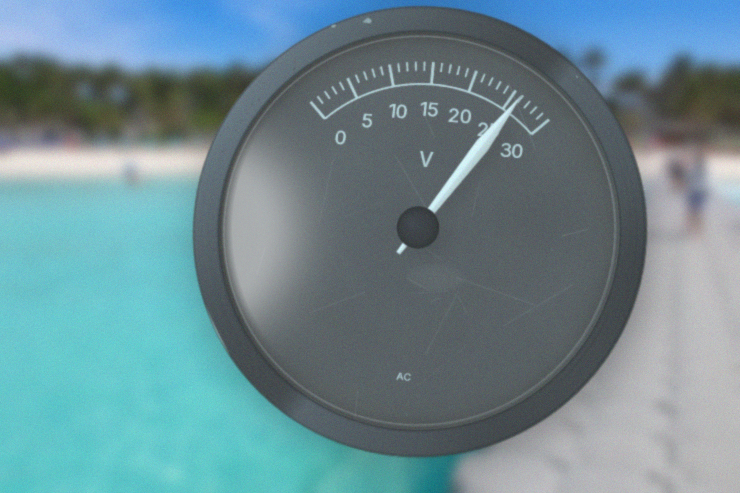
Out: {"value": 26, "unit": "V"}
